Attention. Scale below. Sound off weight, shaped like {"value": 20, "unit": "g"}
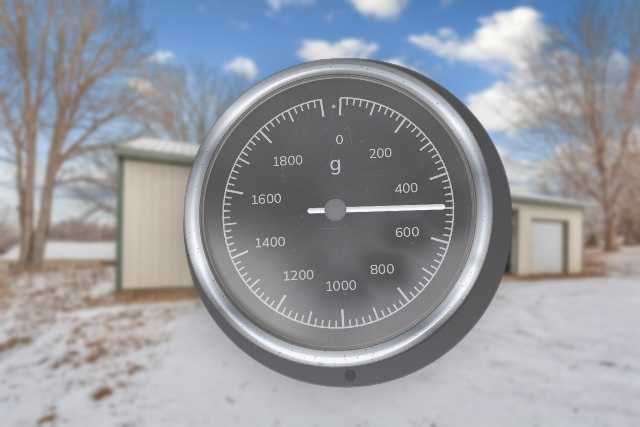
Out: {"value": 500, "unit": "g"}
